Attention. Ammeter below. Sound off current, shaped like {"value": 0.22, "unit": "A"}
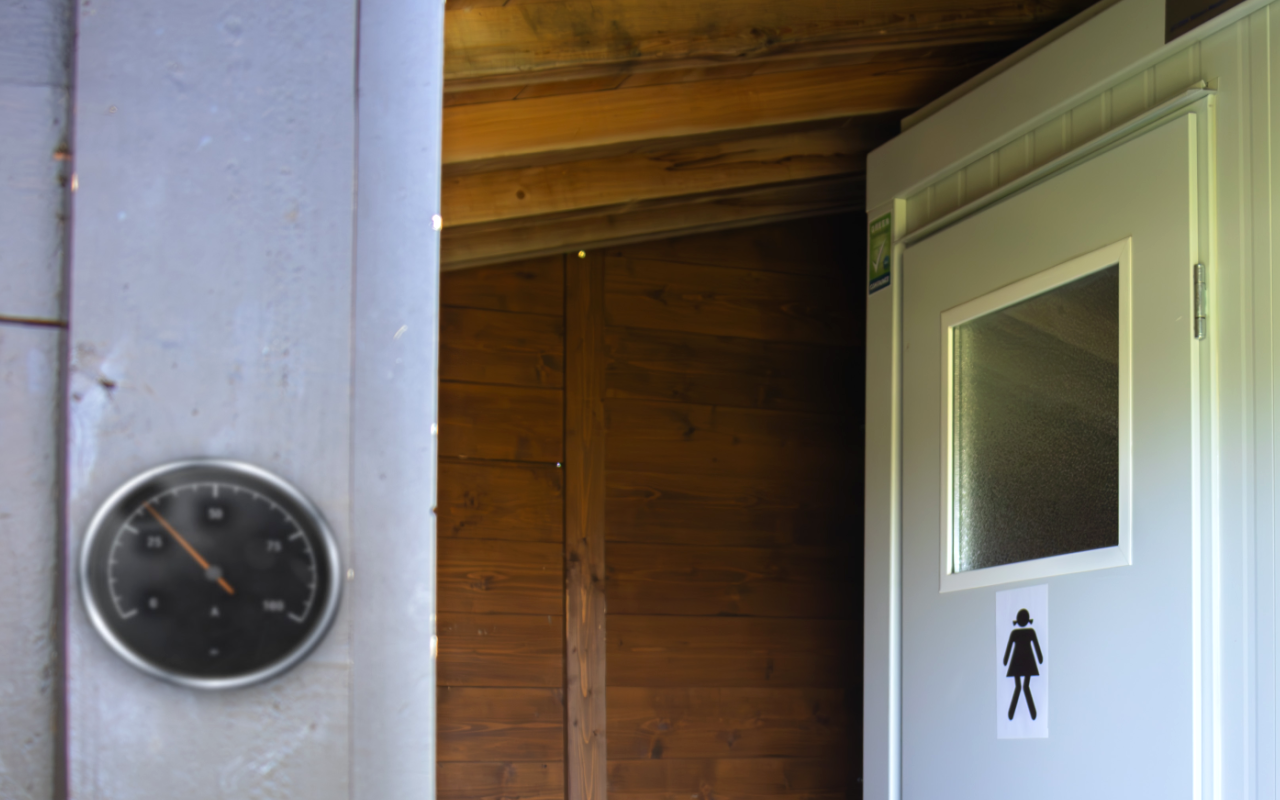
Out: {"value": 32.5, "unit": "A"}
